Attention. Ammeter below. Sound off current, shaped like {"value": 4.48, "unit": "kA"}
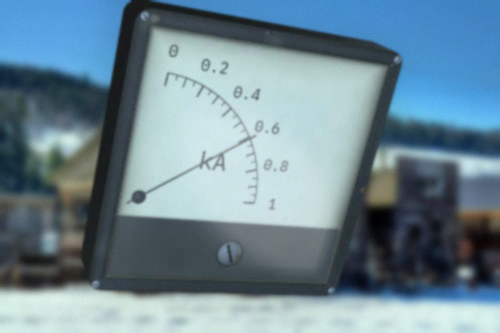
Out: {"value": 0.6, "unit": "kA"}
